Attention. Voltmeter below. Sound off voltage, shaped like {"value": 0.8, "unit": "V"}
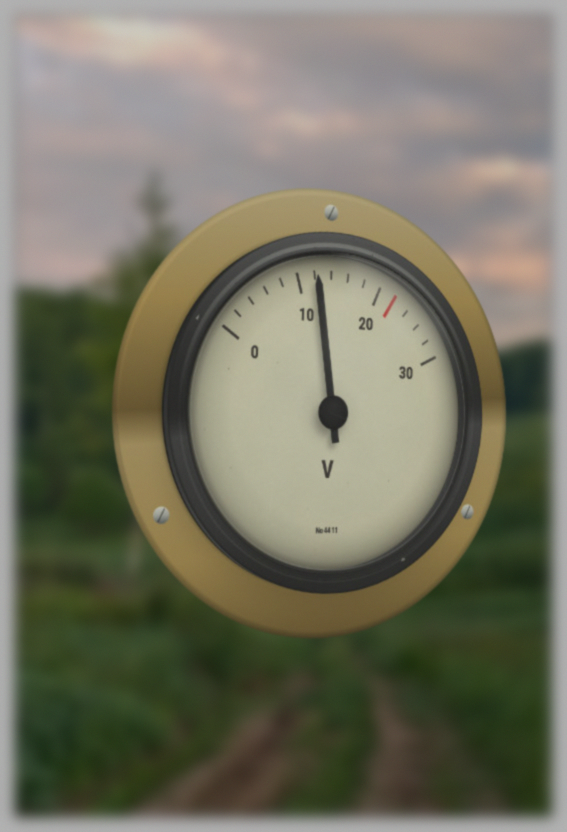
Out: {"value": 12, "unit": "V"}
